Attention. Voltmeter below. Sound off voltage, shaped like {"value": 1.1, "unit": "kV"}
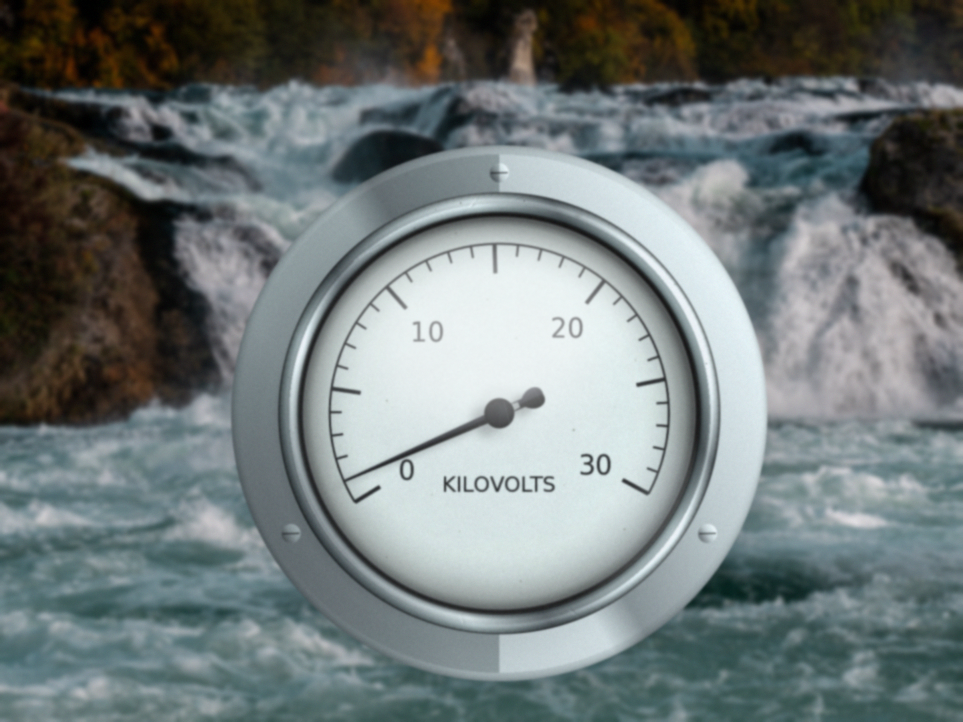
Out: {"value": 1, "unit": "kV"}
